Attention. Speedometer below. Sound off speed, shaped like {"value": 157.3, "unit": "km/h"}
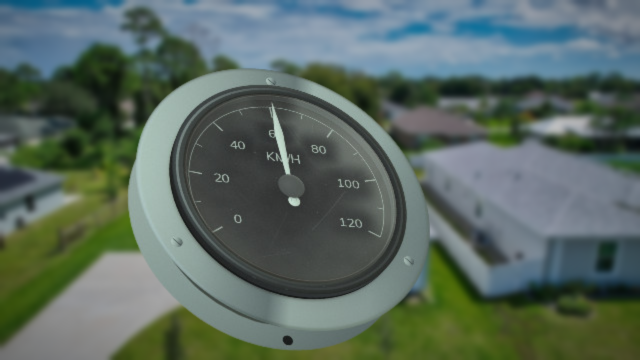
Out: {"value": 60, "unit": "km/h"}
